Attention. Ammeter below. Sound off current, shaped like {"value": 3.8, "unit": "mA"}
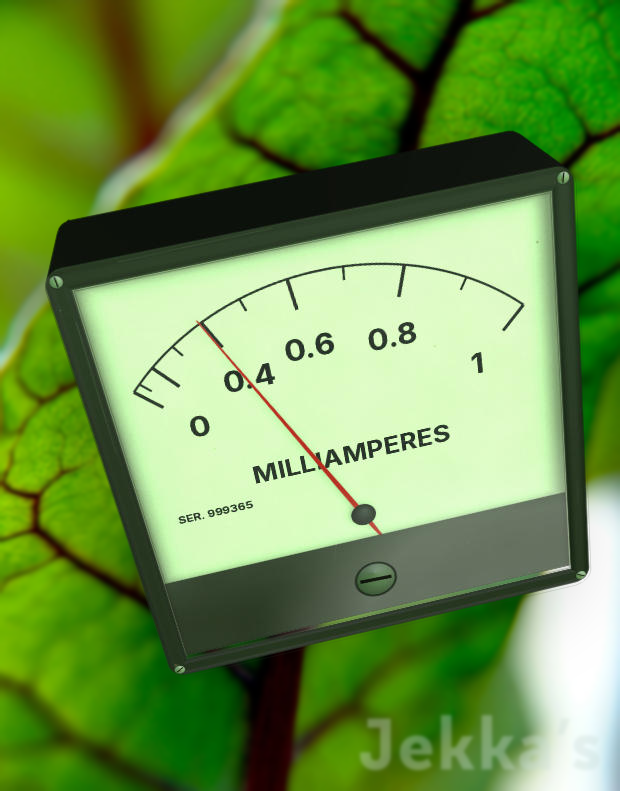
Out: {"value": 0.4, "unit": "mA"}
